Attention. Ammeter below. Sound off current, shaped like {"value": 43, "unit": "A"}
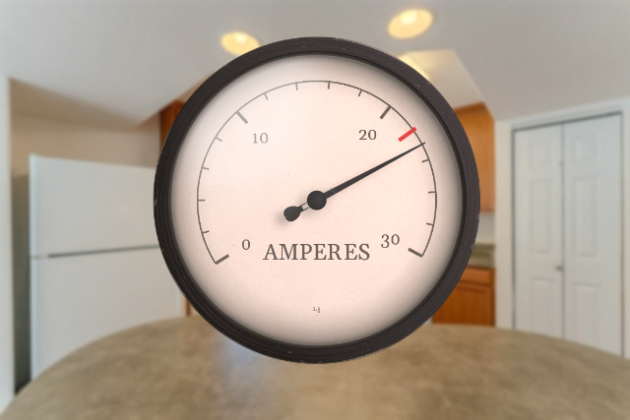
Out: {"value": 23, "unit": "A"}
